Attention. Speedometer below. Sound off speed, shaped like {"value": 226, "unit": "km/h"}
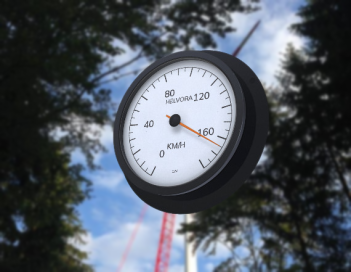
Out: {"value": 165, "unit": "km/h"}
